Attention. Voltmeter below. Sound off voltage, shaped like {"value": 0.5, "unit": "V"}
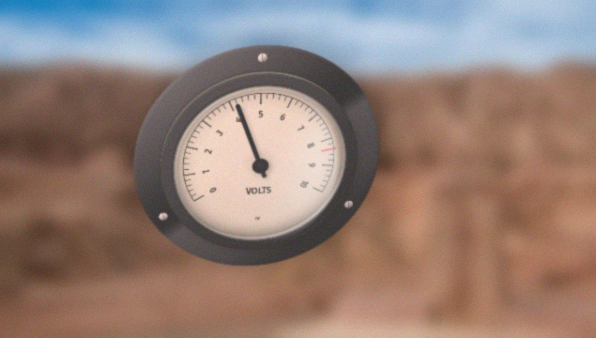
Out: {"value": 4.2, "unit": "V"}
